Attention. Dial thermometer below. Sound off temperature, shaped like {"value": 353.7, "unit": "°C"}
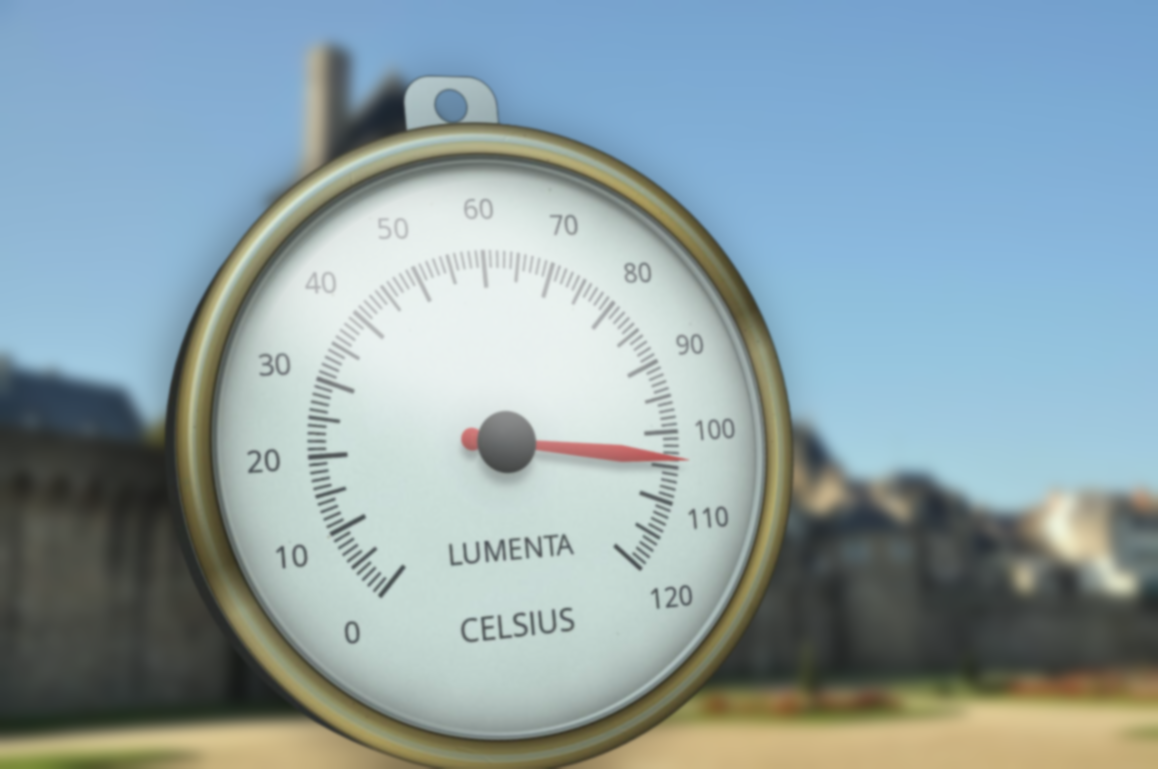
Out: {"value": 104, "unit": "°C"}
